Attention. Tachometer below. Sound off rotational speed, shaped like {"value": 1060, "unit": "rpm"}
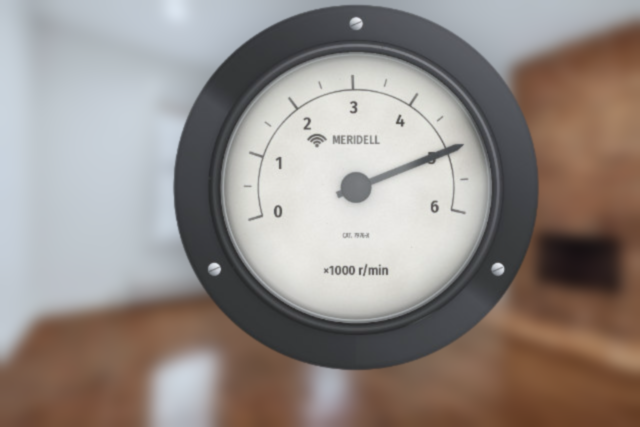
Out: {"value": 5000, "unit": "rpm"}
